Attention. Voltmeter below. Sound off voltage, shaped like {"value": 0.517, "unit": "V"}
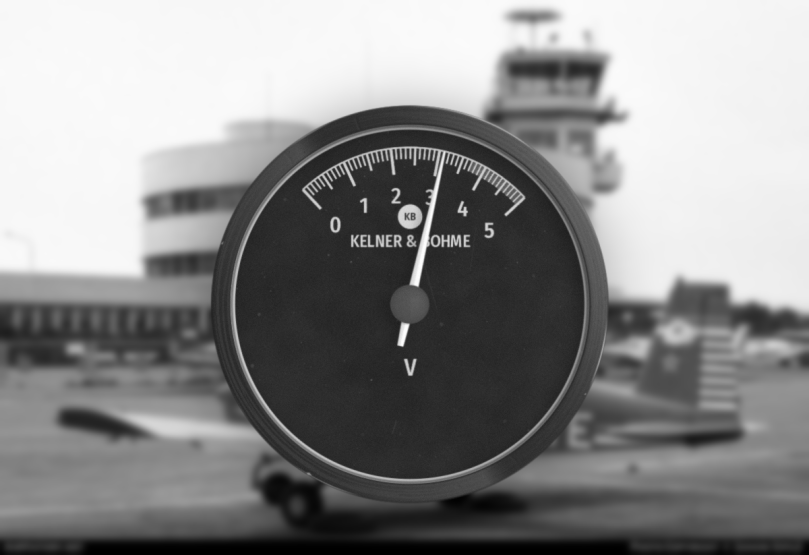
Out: {"value": 3.1, "unit": "V"}
